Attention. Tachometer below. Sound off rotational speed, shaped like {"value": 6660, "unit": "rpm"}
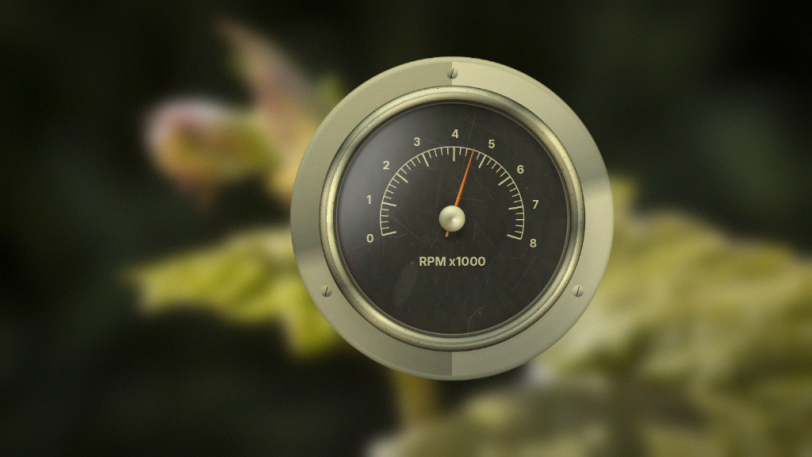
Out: {"value": 4600, "unit": "rpm"}
